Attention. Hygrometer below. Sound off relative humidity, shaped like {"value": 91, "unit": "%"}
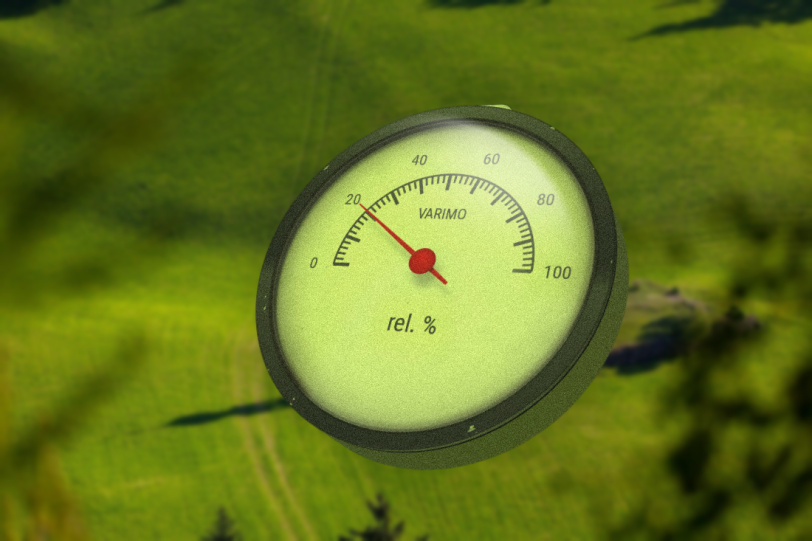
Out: {"value": 20, "unit": "%"}
